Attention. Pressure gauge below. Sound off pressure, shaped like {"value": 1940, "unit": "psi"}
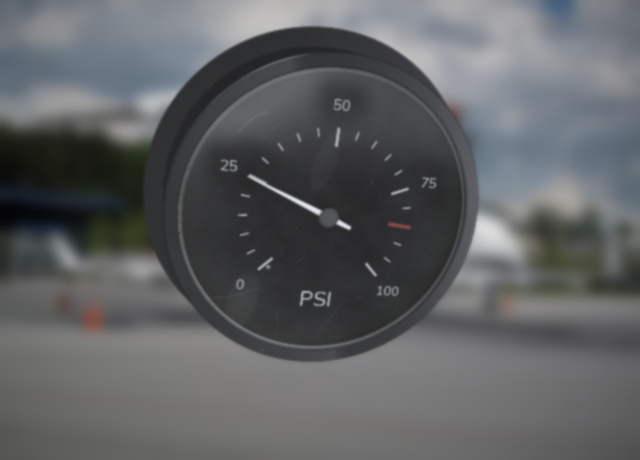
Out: {"value": 25, "unit": "psi"}
